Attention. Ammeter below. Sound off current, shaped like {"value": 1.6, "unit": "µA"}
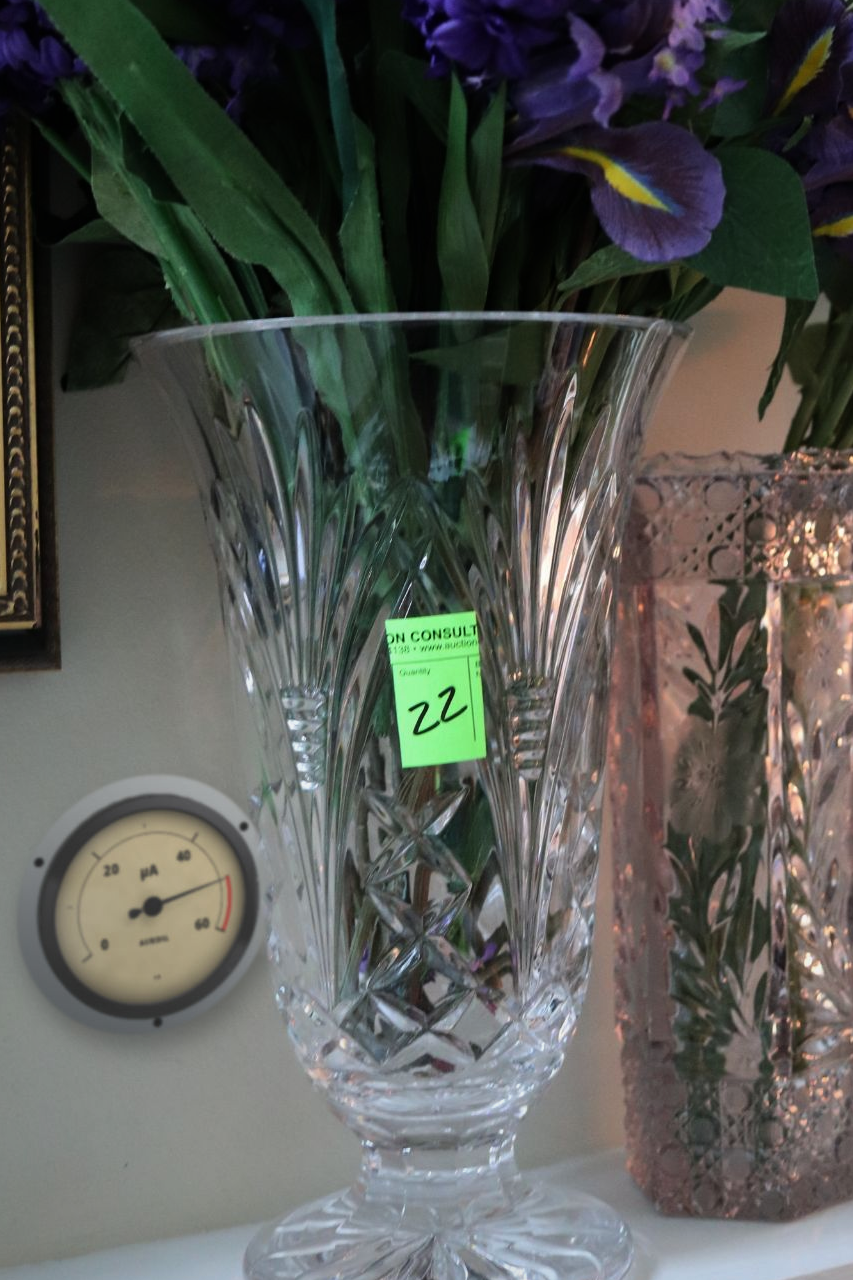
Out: {"value": 50, "unit": "µA"}
